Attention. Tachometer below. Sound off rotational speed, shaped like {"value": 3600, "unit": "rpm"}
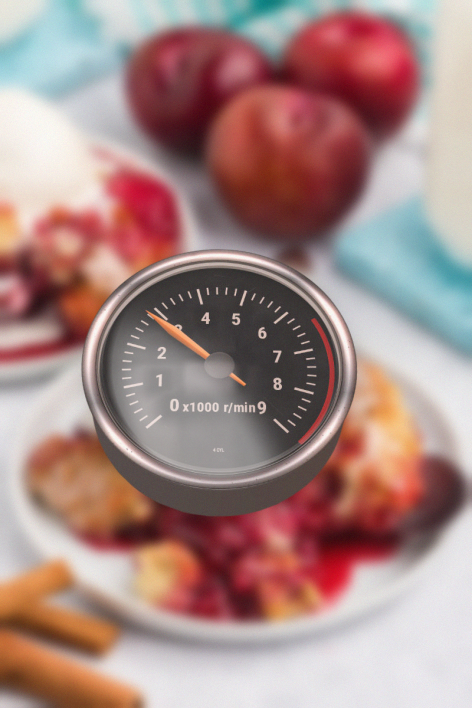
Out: {"value": 2800, "unit": "rpm"}
